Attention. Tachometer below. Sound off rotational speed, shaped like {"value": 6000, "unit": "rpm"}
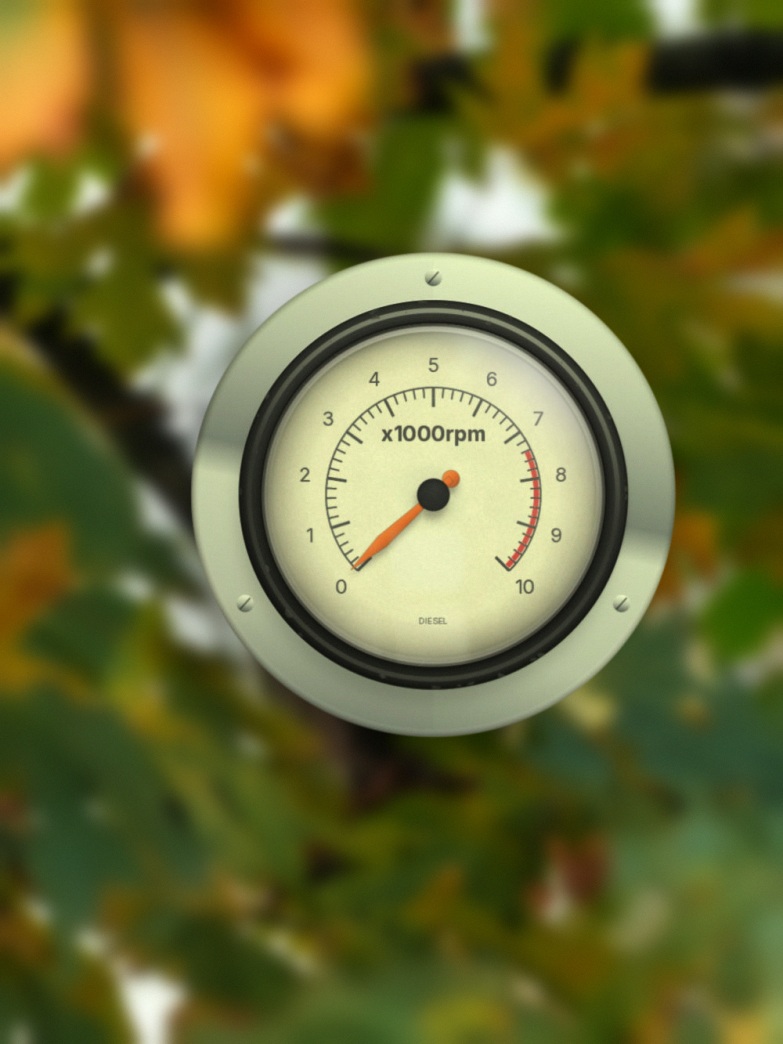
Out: {"value": 100, "unit": "rpm"}
